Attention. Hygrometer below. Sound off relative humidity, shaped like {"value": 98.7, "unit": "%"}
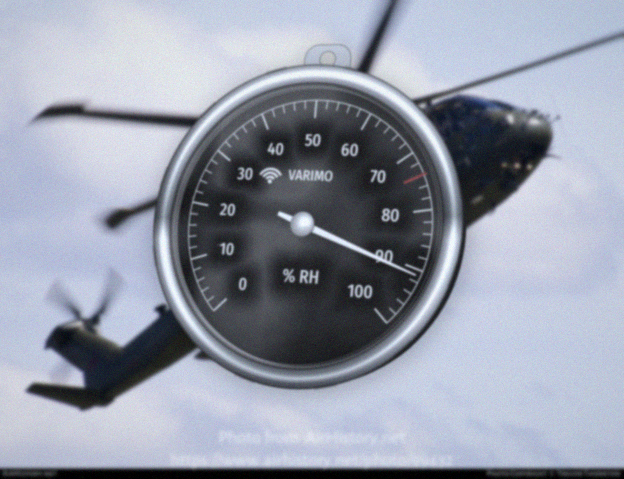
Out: {"value": 91, "unit": "%"}
